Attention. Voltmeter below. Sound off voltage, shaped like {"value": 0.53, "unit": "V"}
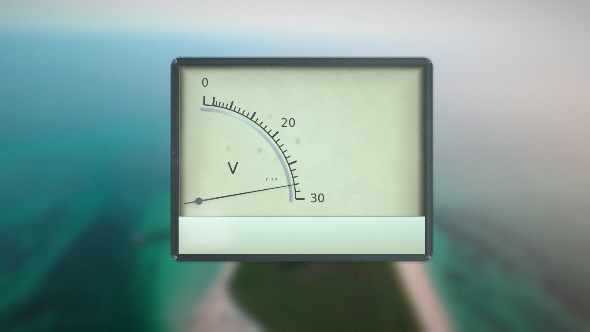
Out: {"value": 28, "unit": "V"}
